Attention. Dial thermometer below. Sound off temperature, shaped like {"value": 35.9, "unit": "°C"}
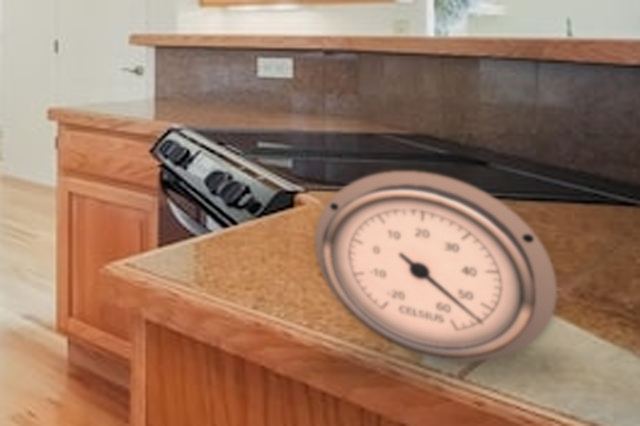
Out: {"value": 54, "unit": "°C"}
